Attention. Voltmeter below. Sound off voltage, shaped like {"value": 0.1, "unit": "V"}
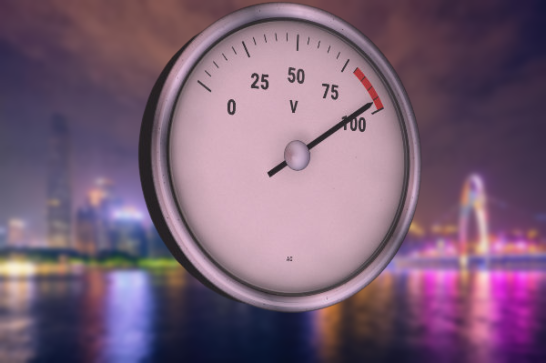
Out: {"value": 95, "unit": "V"}
